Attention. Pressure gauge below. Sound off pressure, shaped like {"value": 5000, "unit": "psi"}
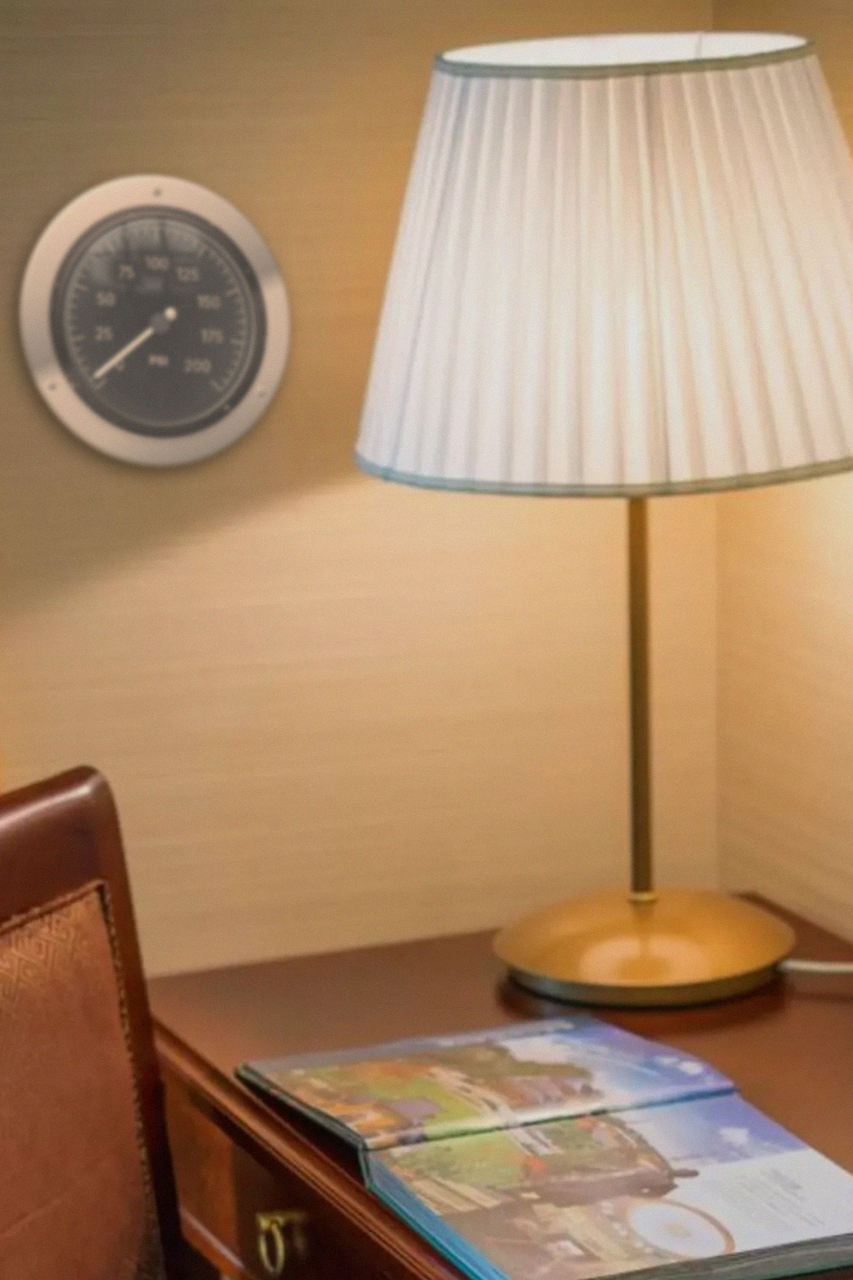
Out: {"value": 5, "unit": "psi"}
